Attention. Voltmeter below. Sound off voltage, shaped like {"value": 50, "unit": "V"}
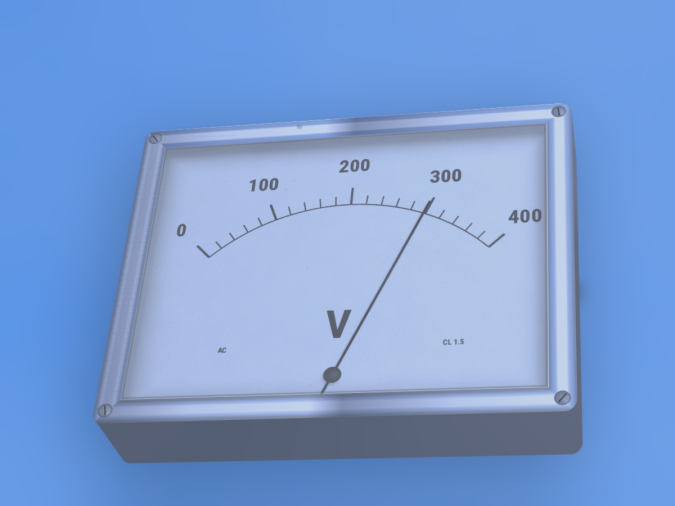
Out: {"value": 300, "unit": "V"}
